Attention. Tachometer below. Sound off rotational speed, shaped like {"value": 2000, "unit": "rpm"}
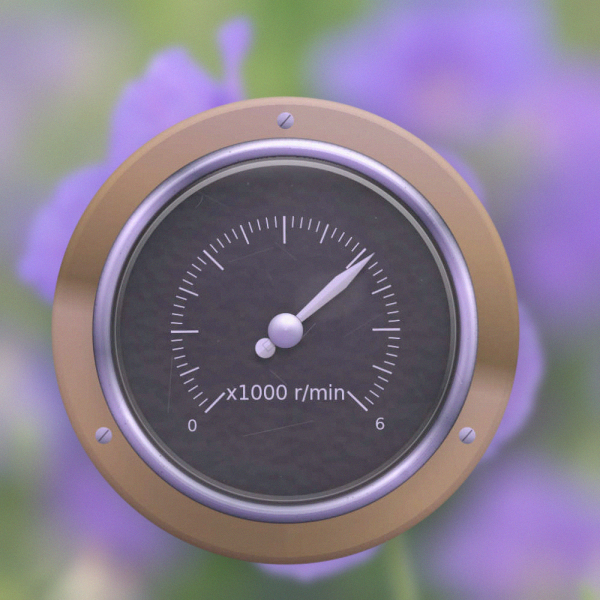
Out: {"value": 4100, "unit": "rpm"}
